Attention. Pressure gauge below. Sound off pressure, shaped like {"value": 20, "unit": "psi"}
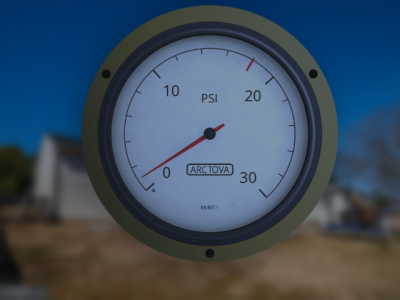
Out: {"value": 1, "unit": "psi"}
